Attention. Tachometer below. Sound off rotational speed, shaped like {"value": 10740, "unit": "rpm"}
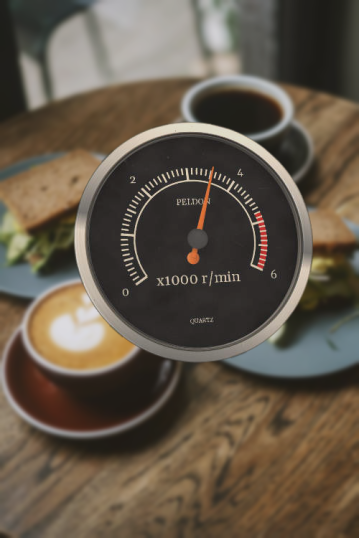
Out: {"value": 3500, "unit": "rpm"}
